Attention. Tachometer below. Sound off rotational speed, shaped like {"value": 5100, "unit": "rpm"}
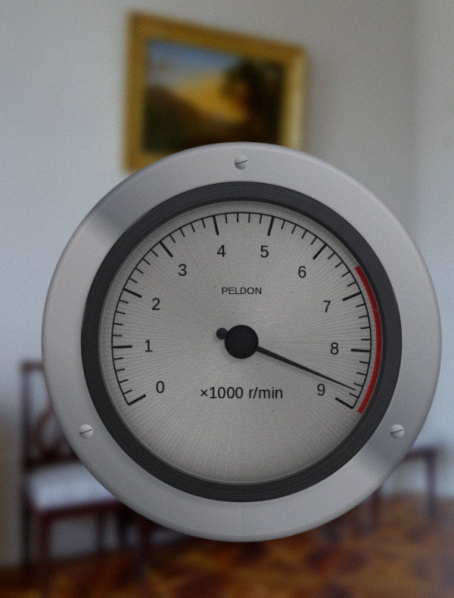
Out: {"value": 8700, "unit": "rpm"}
